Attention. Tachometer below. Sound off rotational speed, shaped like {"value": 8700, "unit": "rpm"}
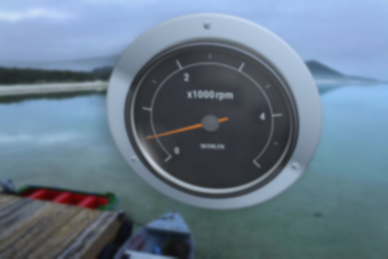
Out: {"value": 500, "unit": "rpm"}
